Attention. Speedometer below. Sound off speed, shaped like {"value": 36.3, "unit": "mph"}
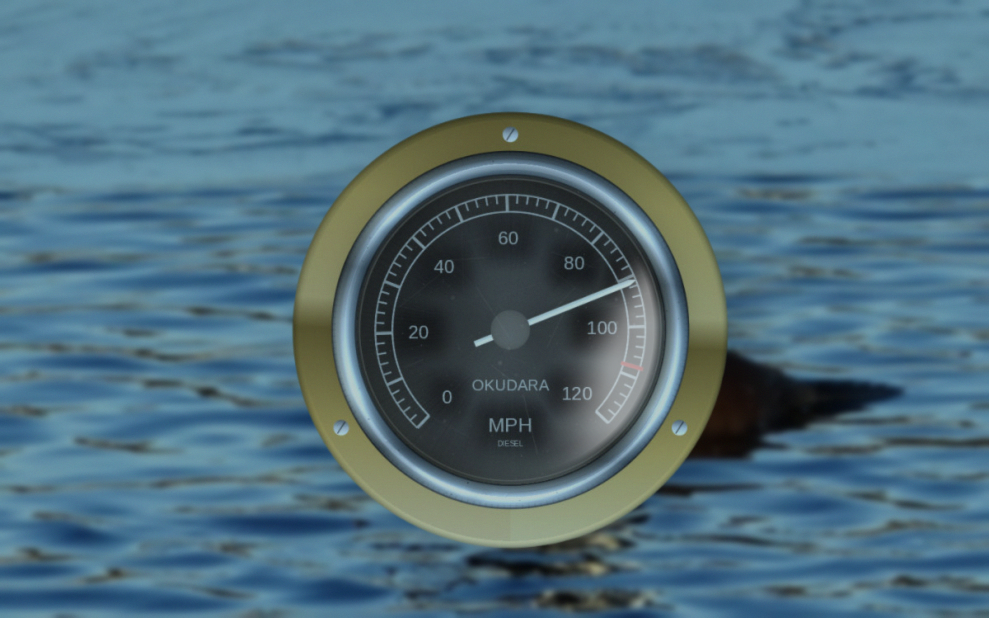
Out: {"value": 91, "unit": "mph"}
